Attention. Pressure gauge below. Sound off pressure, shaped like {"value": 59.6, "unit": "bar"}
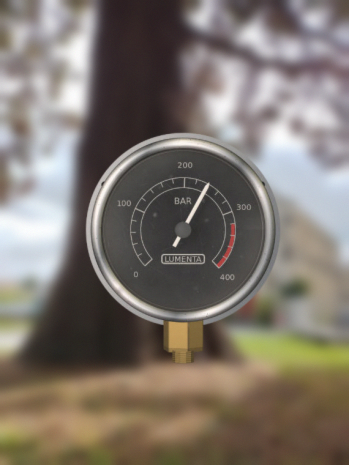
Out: {"value": 240, "unit": "bar"}
